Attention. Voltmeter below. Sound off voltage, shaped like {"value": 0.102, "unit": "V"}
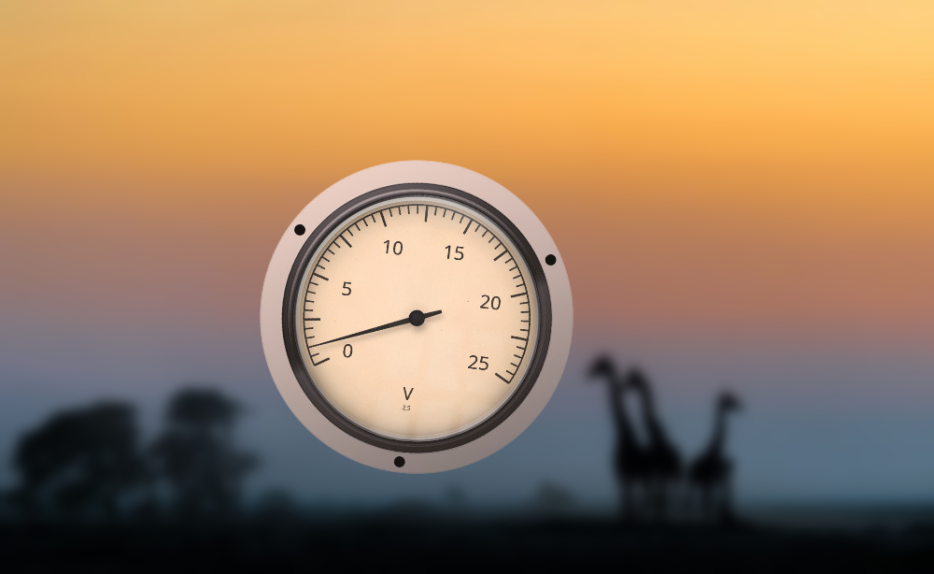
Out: {"value": 1, "unit": "V"}
